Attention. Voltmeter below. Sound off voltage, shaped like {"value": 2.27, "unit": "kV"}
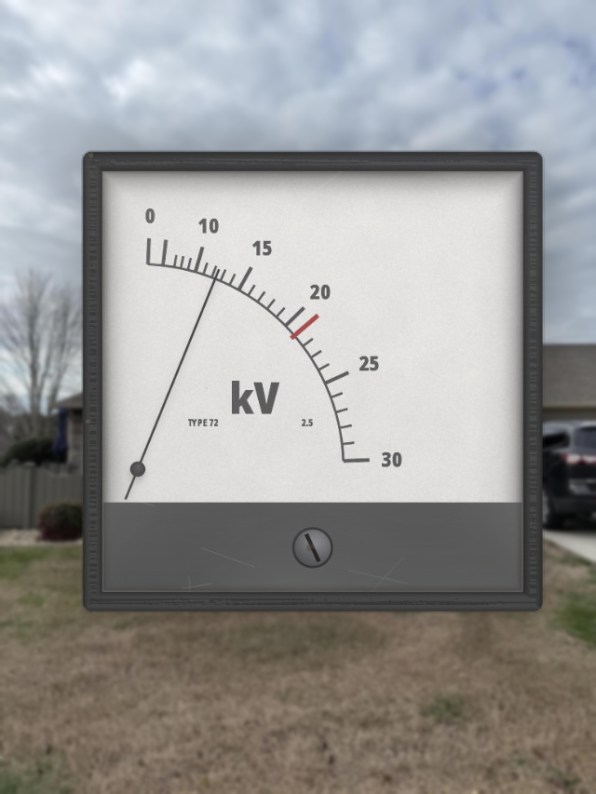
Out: {"value": 12.5, "unit": "kV"}
